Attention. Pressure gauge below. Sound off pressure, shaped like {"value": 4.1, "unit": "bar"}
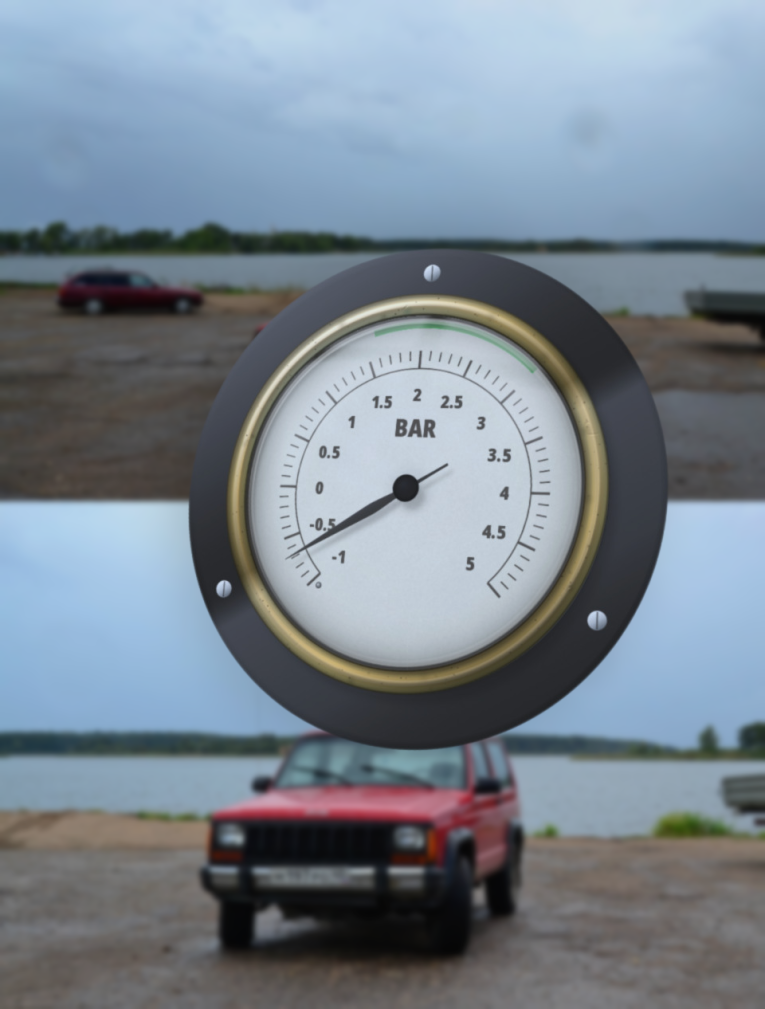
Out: {"value": -0.7, "unit": "bar"}
